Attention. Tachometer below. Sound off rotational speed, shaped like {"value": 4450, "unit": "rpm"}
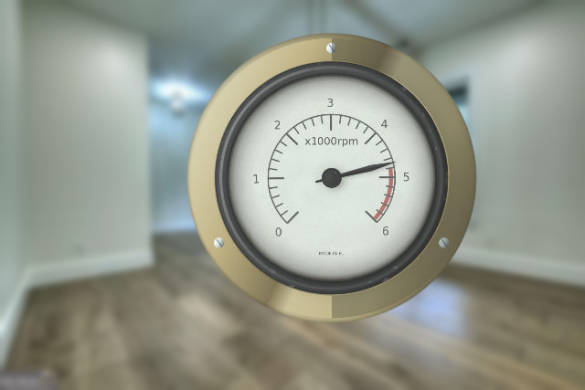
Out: {"value": 4700, "unit": "rpm"}
